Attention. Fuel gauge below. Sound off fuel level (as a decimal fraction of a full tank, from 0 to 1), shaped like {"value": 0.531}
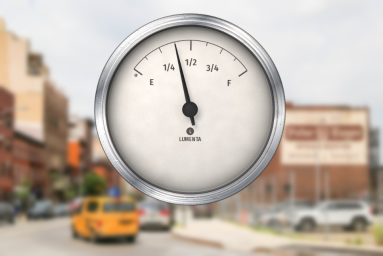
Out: {"value": 0.375}
